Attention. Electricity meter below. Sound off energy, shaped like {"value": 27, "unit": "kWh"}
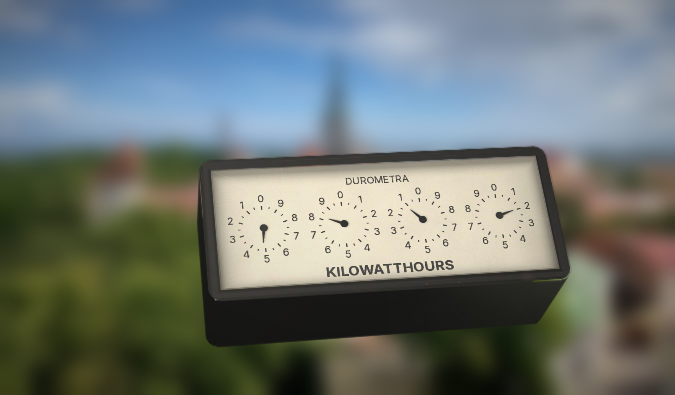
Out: {"value": 4812, "unit": "kWh"}
